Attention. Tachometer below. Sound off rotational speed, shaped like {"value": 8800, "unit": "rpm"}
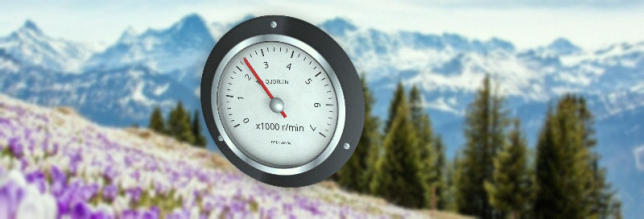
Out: {"value": 2400, "unit": "rpm"}
